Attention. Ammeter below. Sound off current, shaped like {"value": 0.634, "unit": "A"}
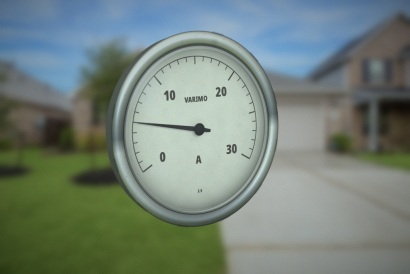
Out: {"value": 5, "unit": "A"}
